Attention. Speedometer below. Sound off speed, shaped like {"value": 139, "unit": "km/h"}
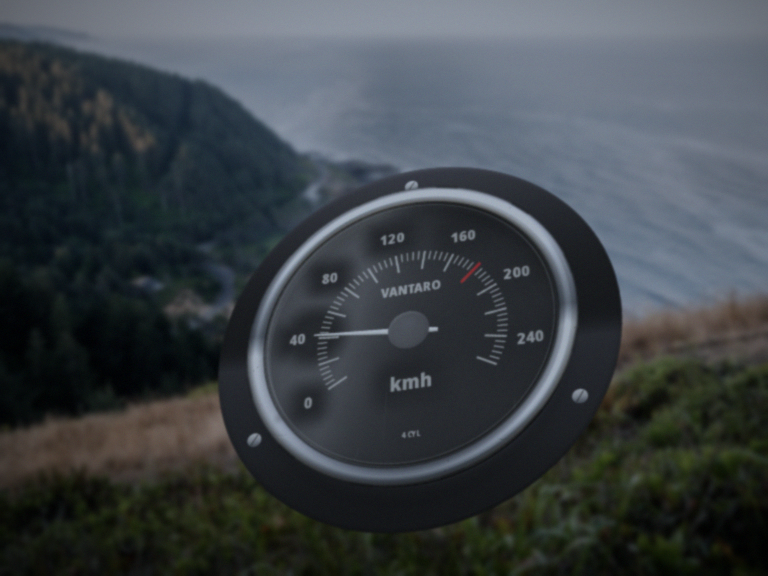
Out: {"value": 40, "unit": "km/h"}
